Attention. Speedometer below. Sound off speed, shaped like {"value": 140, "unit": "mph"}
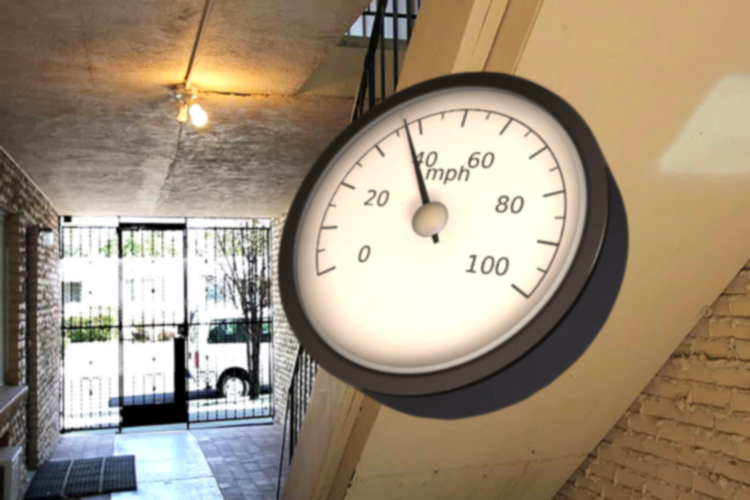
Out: {"value": 37.5, "unit": "mph"}
